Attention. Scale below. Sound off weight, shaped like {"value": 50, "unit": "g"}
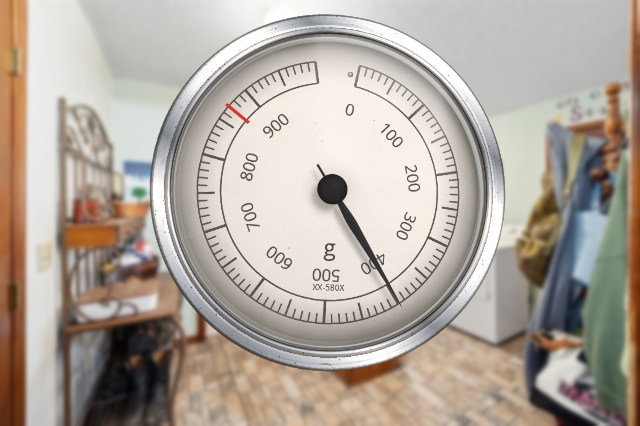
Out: {"value": 400, "unit": "g"}
